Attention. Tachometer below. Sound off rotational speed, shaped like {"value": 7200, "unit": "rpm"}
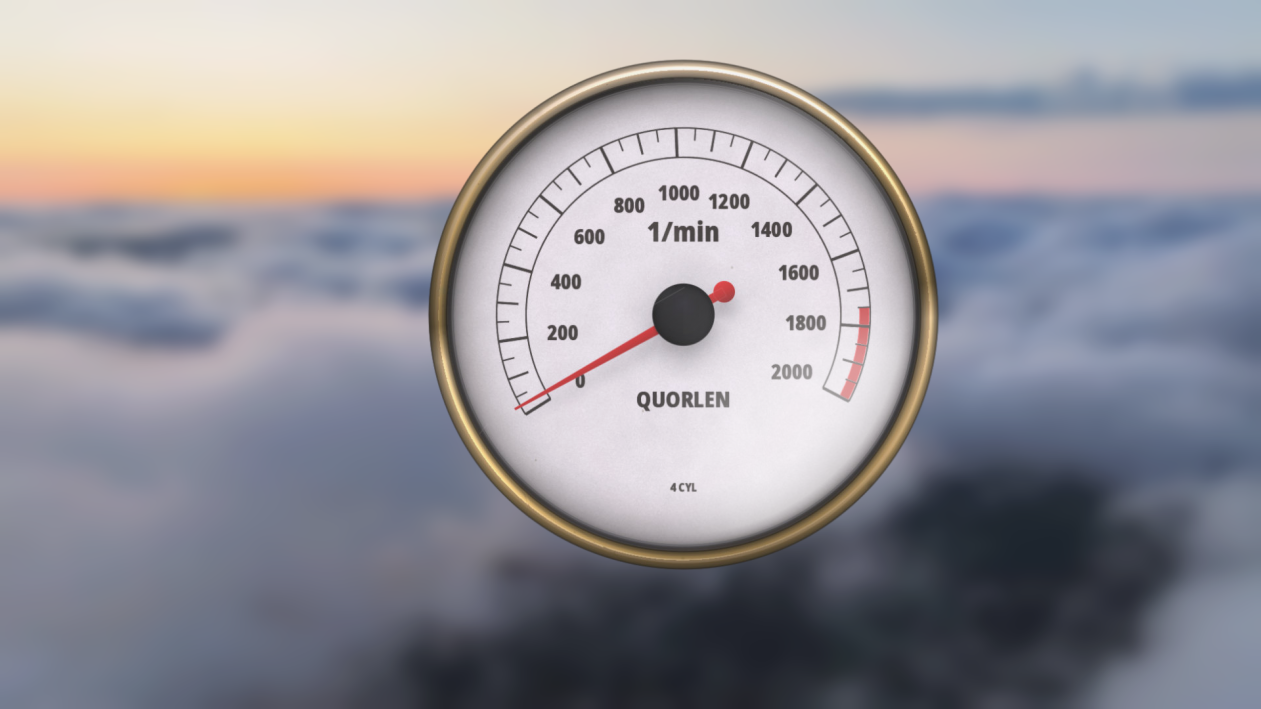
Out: {"value": 25, "unit": "rpm"}
